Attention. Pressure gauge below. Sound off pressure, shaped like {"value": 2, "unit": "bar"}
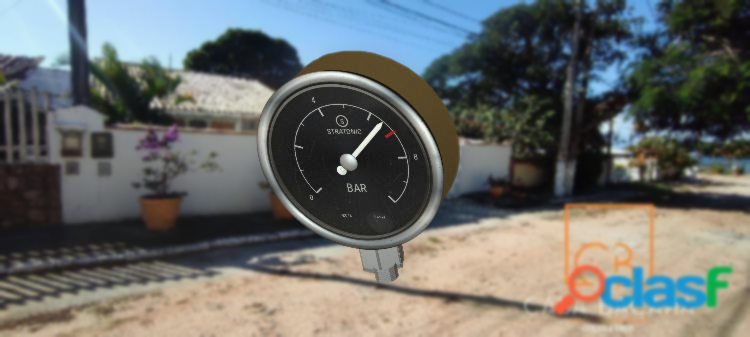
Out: {"value": 6.5, "unit": "bar"}
